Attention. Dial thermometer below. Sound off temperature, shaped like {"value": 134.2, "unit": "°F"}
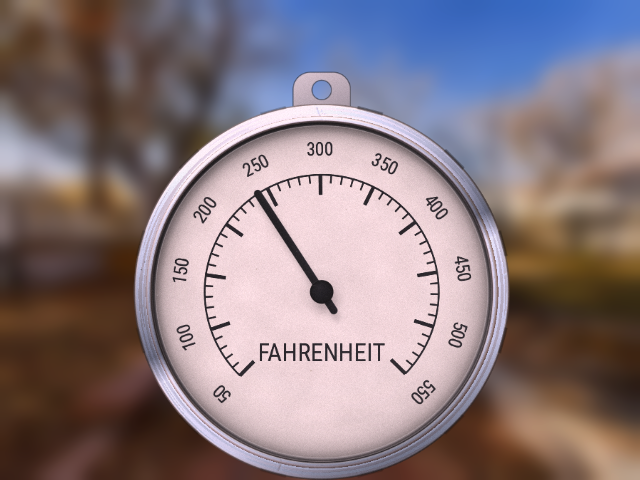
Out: {"value": 240, "unit": "°F"}
